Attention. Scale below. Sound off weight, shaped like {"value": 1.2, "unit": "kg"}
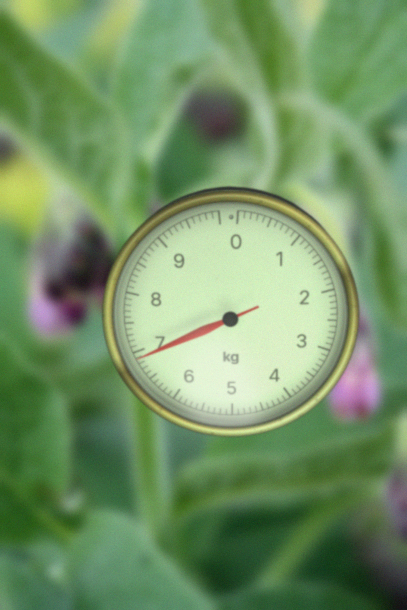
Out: {"value": 6.9, "unit": "kg"}
